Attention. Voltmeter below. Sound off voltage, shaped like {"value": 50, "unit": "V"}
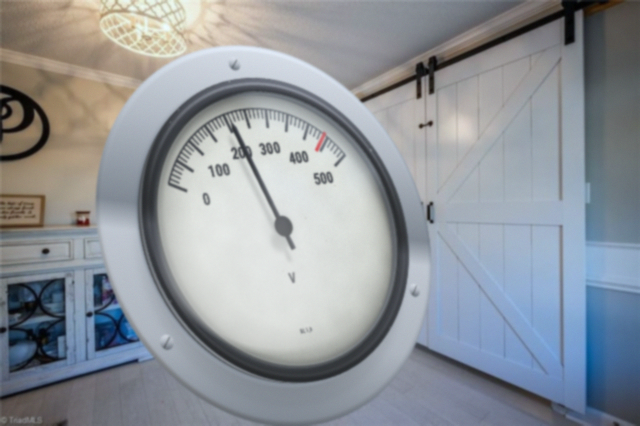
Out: {"value": 200, "unit": "V"}
